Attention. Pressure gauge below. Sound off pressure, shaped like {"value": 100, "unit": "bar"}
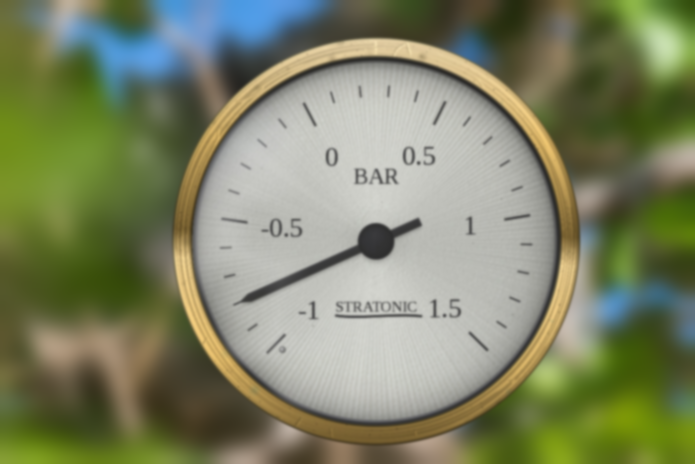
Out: {"value": -0.8, "unit": "bar"}
